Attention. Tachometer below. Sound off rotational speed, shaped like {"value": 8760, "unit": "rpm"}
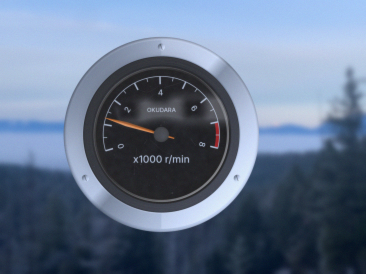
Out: {"value": 1250, "unit": "rpm"}
